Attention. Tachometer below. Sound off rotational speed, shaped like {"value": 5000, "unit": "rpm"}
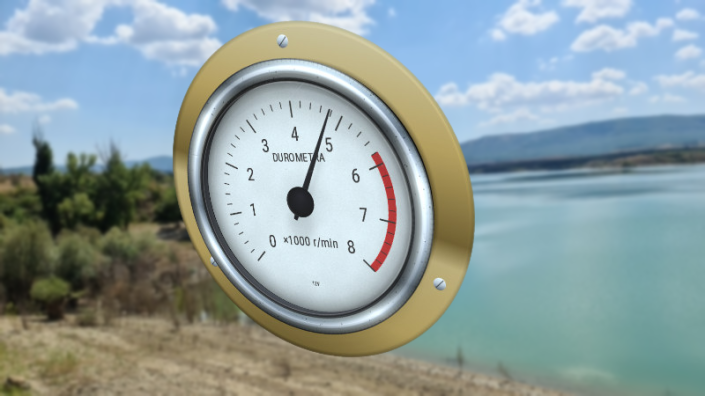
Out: {"value": 4800, "unit": "rpm"}
